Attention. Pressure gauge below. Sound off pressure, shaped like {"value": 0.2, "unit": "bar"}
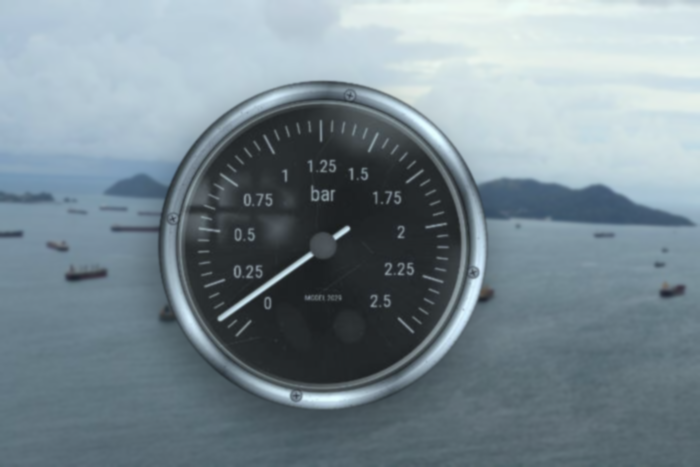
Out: {"value": 0.1, "unit": "bar"}
